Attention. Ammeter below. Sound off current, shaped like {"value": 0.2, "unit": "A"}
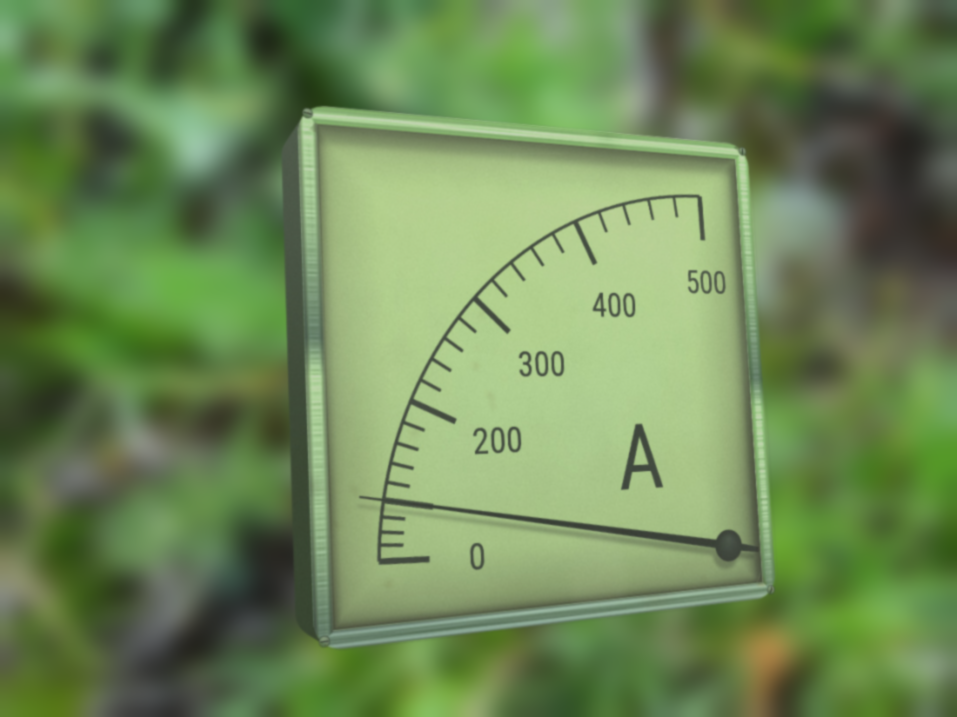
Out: {"value": 100, "unit": "A"}
